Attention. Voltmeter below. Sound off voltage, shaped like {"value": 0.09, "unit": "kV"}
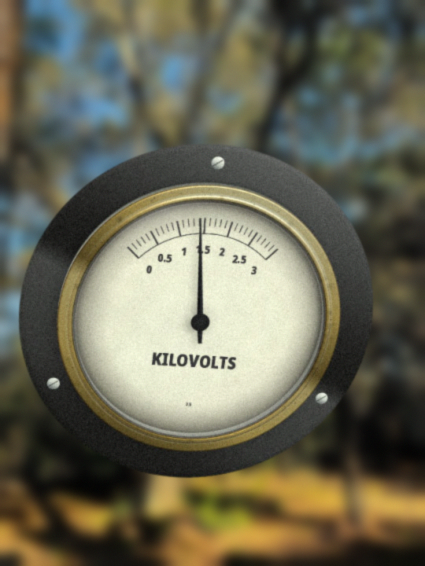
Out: {"value": 1.4, "unit": "kV"}
